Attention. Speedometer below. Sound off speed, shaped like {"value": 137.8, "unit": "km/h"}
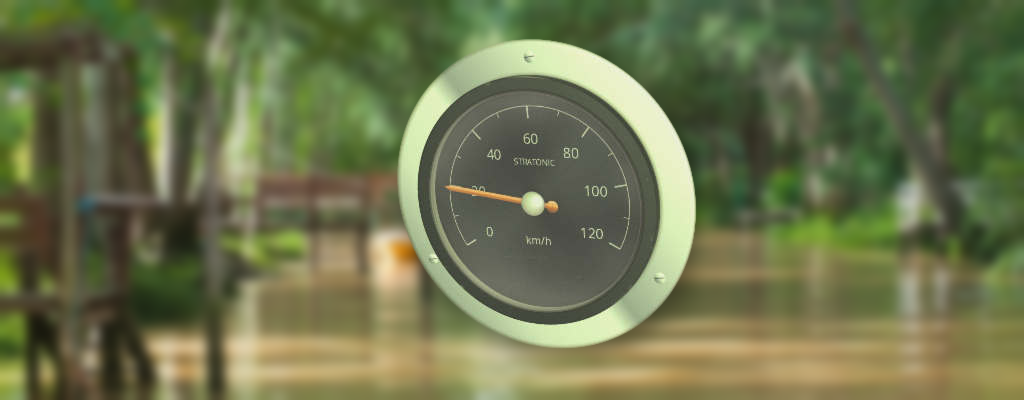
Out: {"value": 20, "unit": "km/h"}
